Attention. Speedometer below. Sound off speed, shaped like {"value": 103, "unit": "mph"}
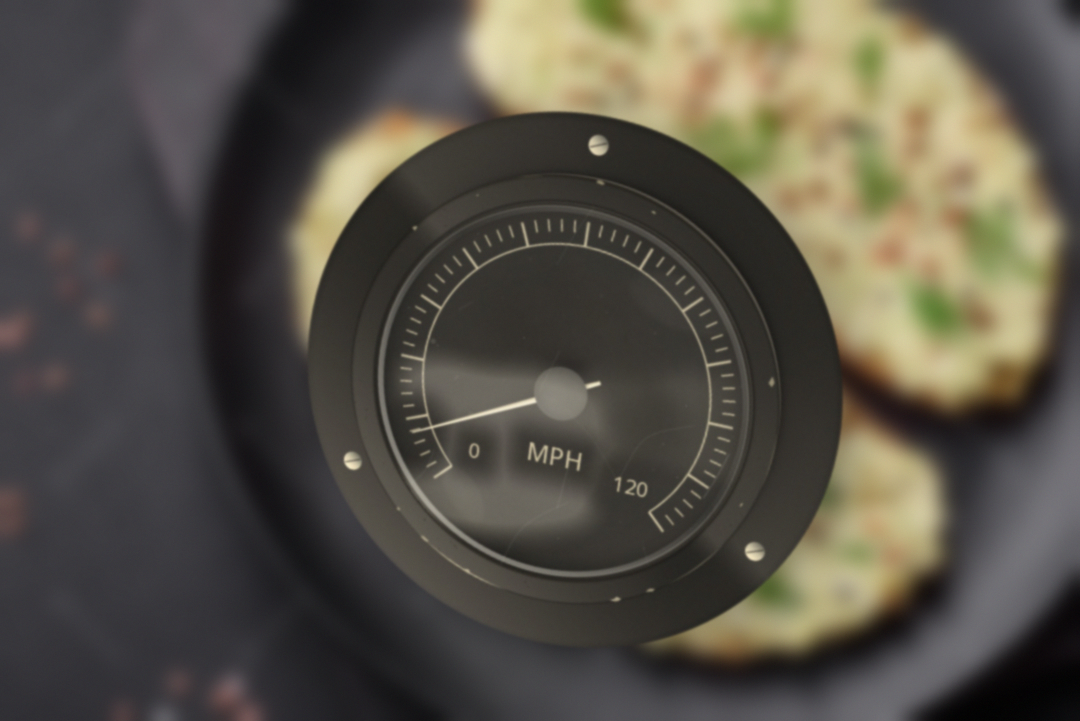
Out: {"value": 8, "unit": "mph"}
